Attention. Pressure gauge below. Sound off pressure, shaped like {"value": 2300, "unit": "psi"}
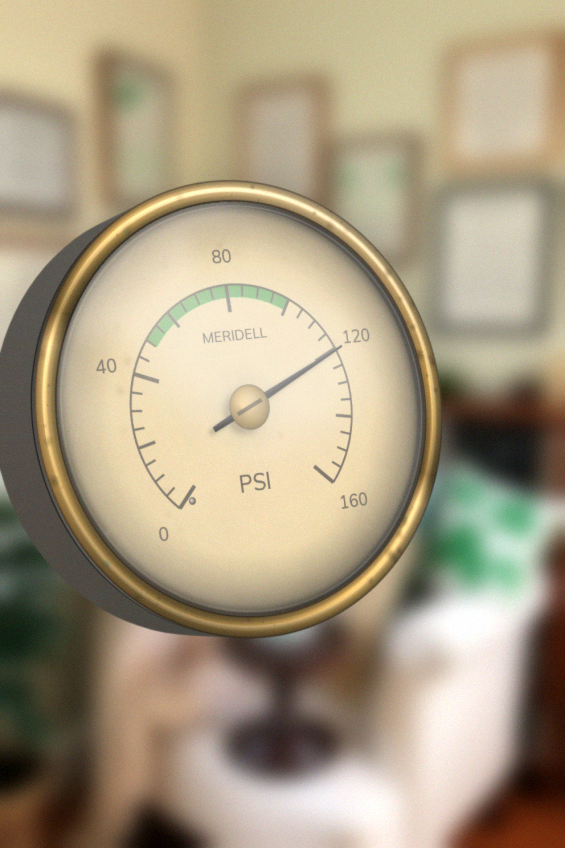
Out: {"value": 120, "unit": "psi"}
